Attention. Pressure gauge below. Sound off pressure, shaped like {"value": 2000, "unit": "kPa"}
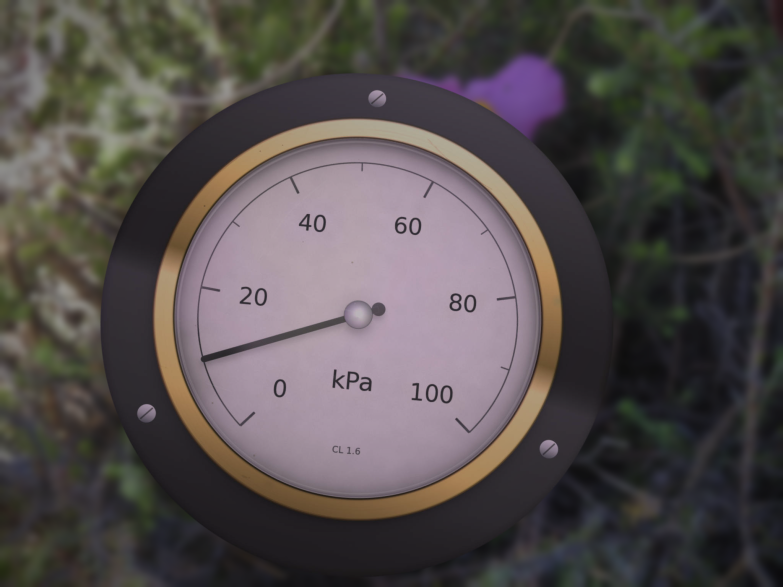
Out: {"value": 10, "unit": "kPa"}
